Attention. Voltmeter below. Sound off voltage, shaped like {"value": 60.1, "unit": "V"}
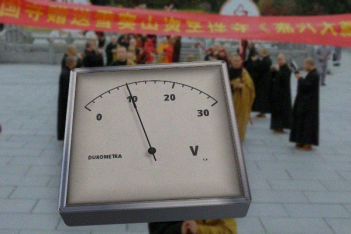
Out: {"value": 10, "unit": "V"}
